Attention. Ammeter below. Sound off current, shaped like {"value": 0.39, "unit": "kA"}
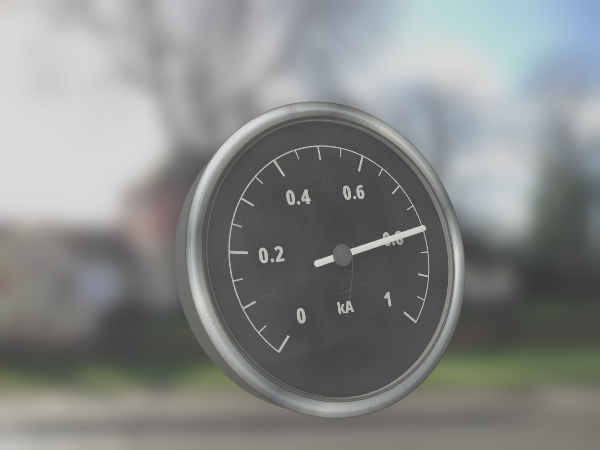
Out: {"value": 0.8, "unit": "kA"}
